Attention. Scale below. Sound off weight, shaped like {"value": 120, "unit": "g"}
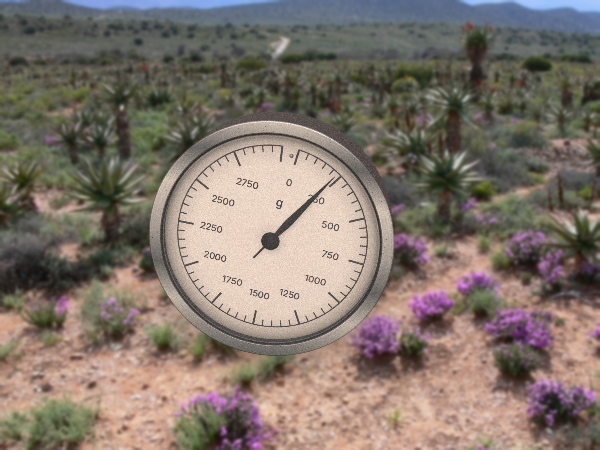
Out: {"value": 225, "unit": "g"}
